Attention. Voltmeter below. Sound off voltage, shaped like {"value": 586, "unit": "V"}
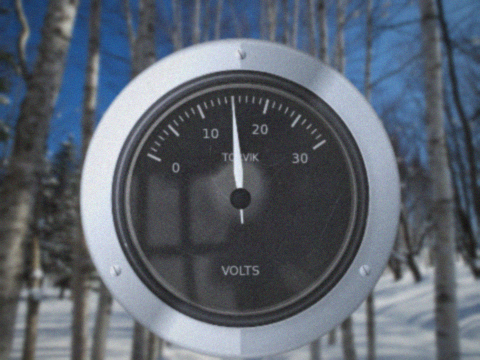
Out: {"value": 15, "unit": "V"}
